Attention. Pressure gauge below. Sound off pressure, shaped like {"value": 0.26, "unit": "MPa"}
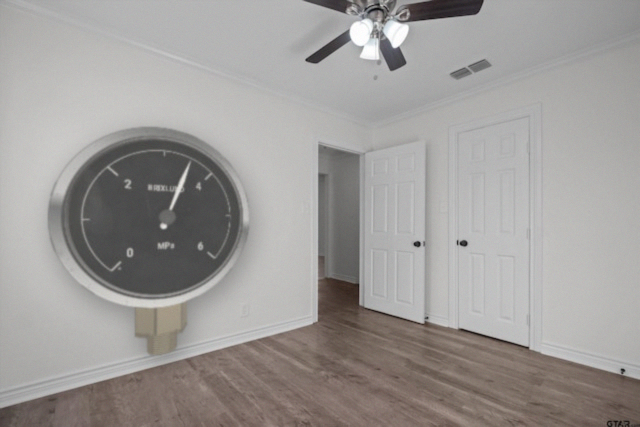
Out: {"value": 3.5, "unit": "MPa"}
